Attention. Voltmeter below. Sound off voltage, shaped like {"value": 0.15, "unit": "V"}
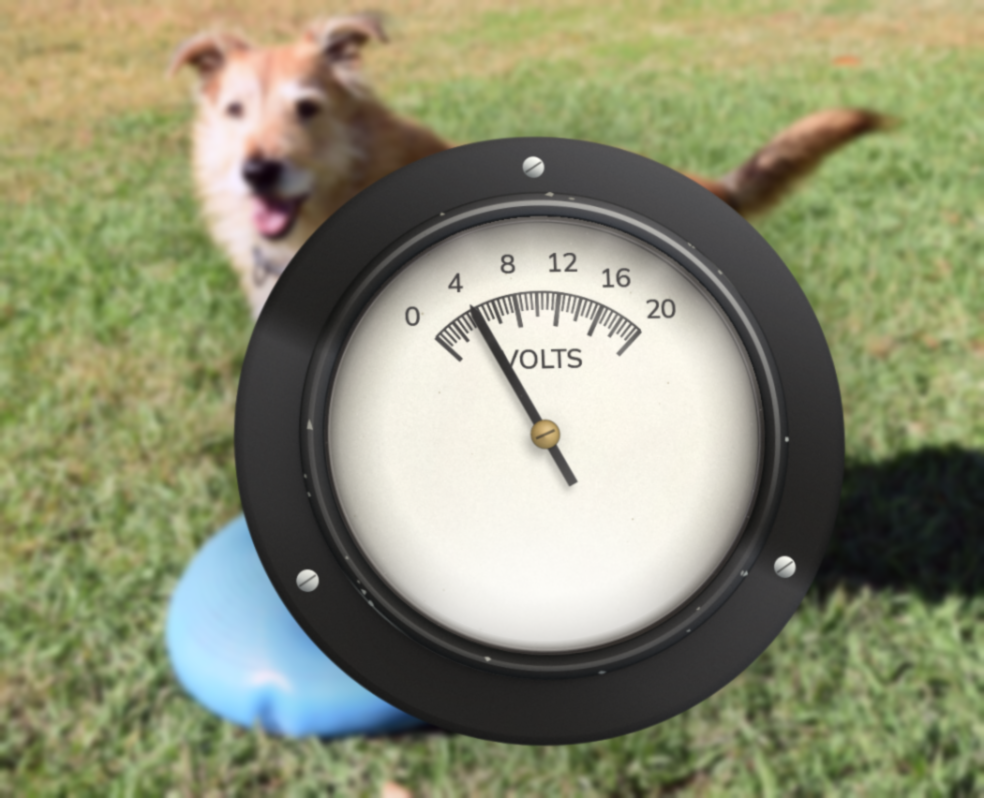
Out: {"value": 4, "unit": "V"}
